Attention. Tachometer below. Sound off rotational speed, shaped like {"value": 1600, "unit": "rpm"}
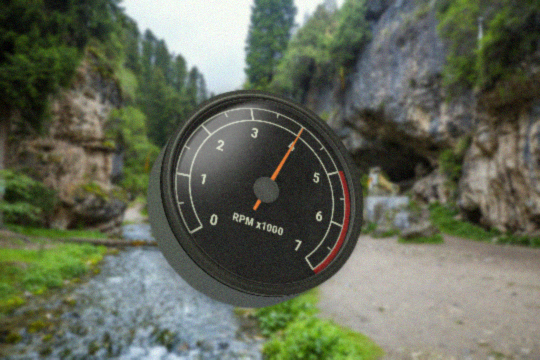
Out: {"value": 4000, "unit": "rpm"}
